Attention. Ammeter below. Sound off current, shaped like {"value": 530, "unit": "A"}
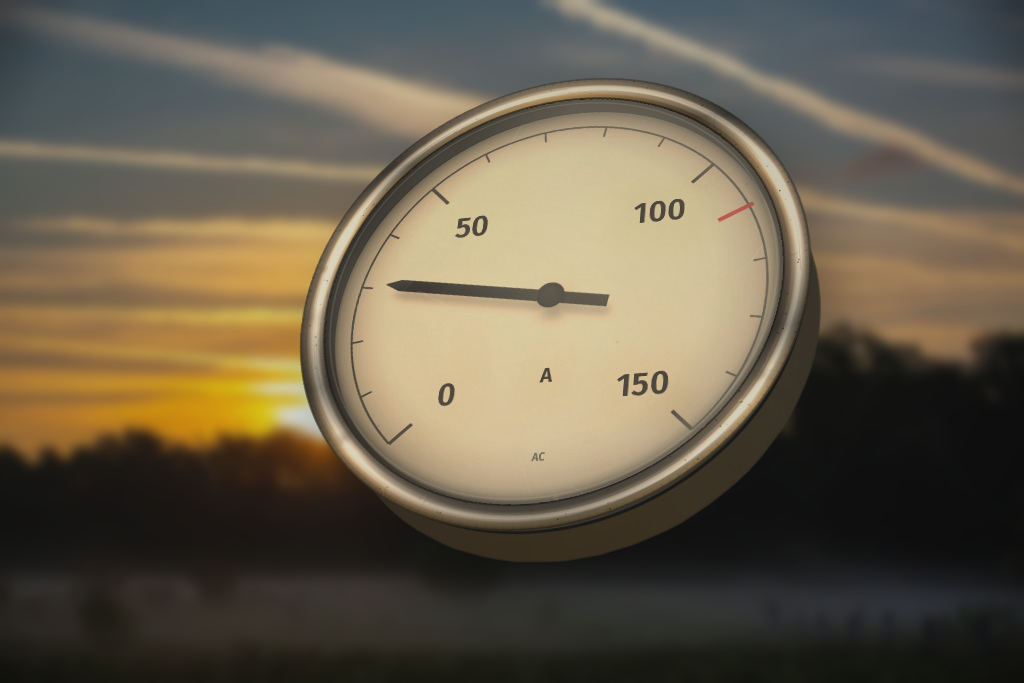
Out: {"value": 30, "unit": "A"}
